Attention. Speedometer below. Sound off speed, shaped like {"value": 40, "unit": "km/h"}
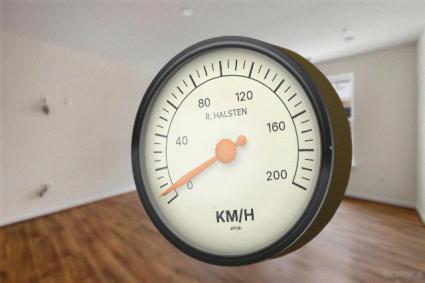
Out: {"value": 5, "unit": "km/h"}
